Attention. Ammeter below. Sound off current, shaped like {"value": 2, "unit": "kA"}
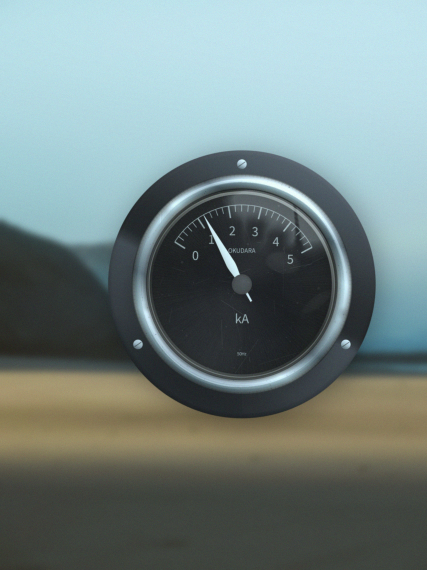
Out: {"value": 1.2, "unit": "kA"}
